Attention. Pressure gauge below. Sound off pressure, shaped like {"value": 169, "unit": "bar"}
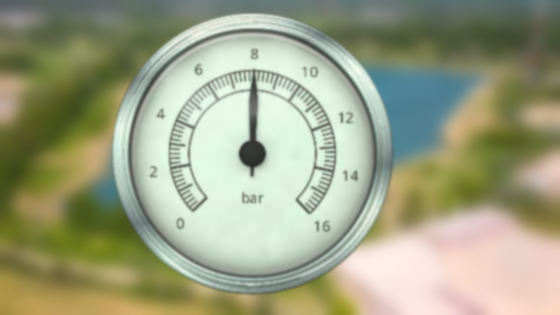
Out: {"value": 8, "unit": "bar"}
